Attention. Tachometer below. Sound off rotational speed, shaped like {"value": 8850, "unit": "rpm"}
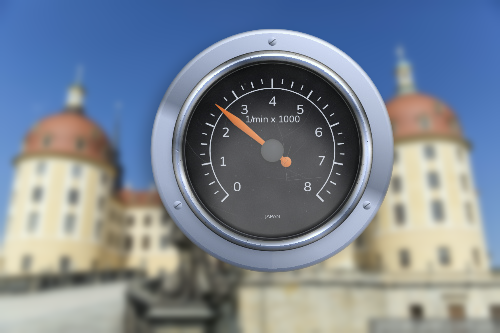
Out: {"value": 2500, "unit": "rpm"}
